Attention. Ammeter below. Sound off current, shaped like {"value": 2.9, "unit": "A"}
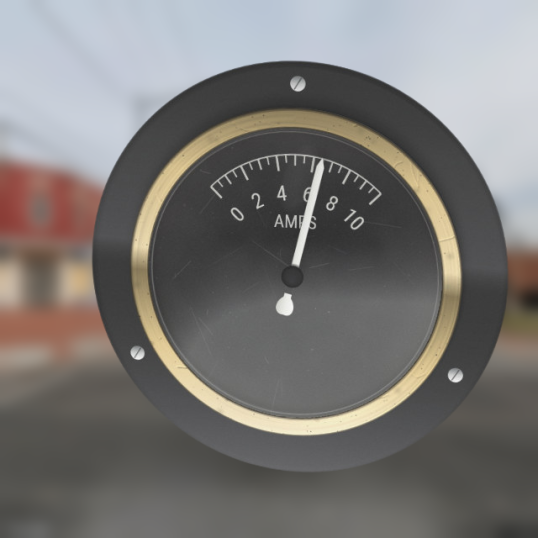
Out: {"value": 6.5, "unit": "A"}
